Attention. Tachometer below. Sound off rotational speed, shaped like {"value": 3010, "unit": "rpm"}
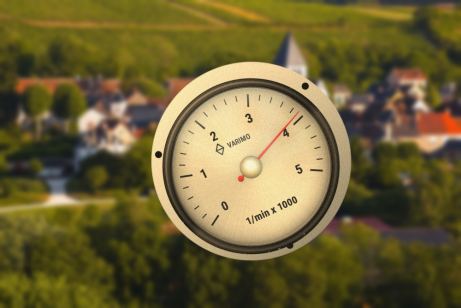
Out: {"value": 3900, "unit": "rpm"}
